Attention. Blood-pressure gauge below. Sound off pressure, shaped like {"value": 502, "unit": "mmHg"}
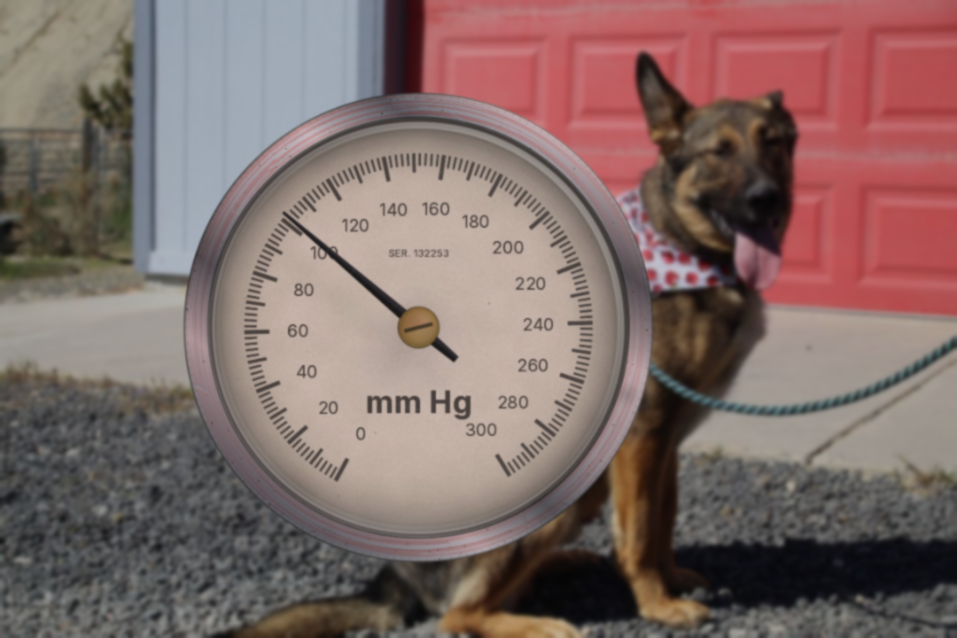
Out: {"value": 102, "unit": "mmHg"}
